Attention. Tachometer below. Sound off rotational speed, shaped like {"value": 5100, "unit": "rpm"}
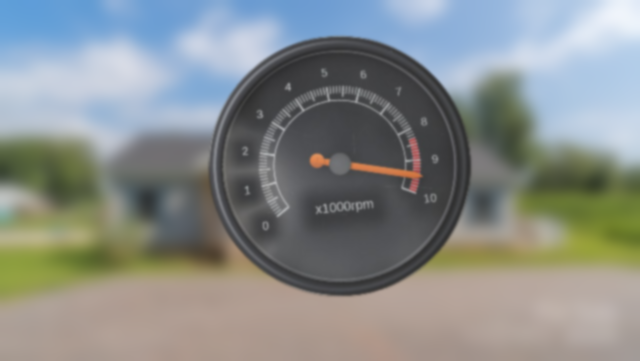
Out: {"value": 9500, "unit": "rpm"}
